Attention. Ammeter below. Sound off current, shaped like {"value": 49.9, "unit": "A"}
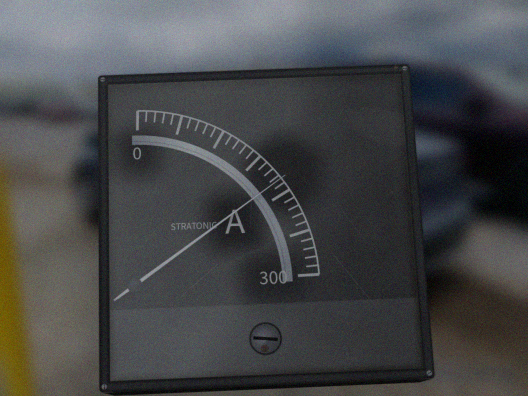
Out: {"value": 185, "unit": "A"}
